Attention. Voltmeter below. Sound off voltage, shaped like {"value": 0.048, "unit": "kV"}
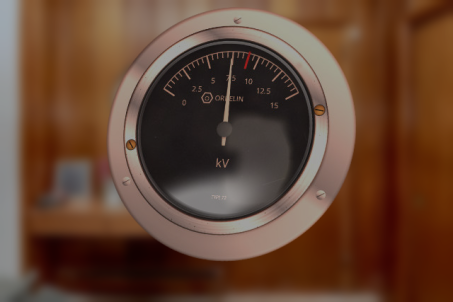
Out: {"value": 7.5, "unit": "kV"}
